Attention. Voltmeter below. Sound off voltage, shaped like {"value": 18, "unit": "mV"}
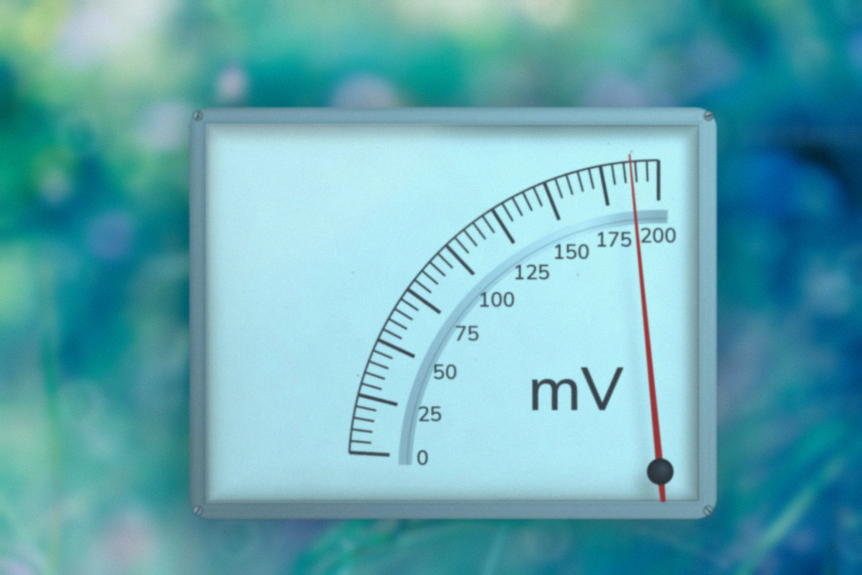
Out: {"value": 187.5, "unit": "mV"}
